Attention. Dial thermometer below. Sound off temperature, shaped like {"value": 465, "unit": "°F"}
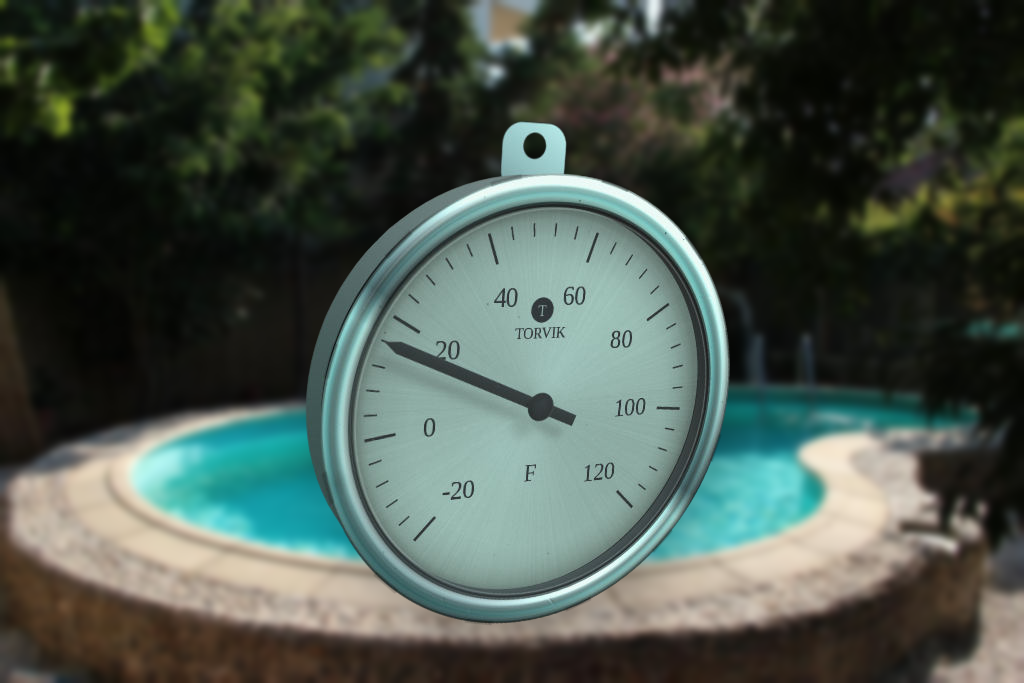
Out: {"value": 16, "unit": "°F"}
